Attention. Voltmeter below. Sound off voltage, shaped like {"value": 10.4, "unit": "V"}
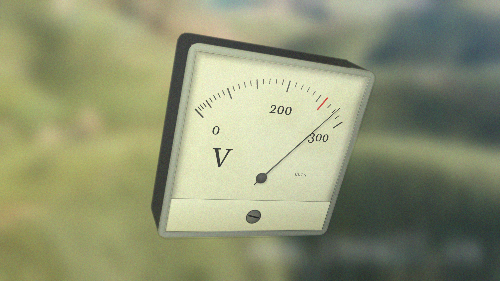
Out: {"value": 280, "unit": "V"}
